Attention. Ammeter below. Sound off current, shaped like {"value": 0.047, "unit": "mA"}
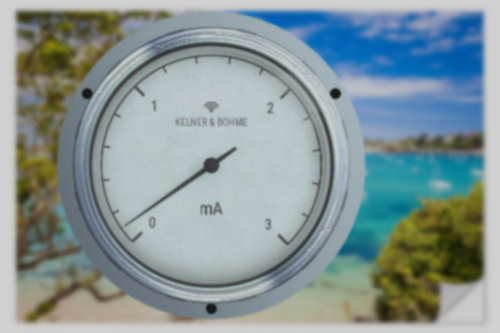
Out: {"value": 0.1, "unit": "mA"}
